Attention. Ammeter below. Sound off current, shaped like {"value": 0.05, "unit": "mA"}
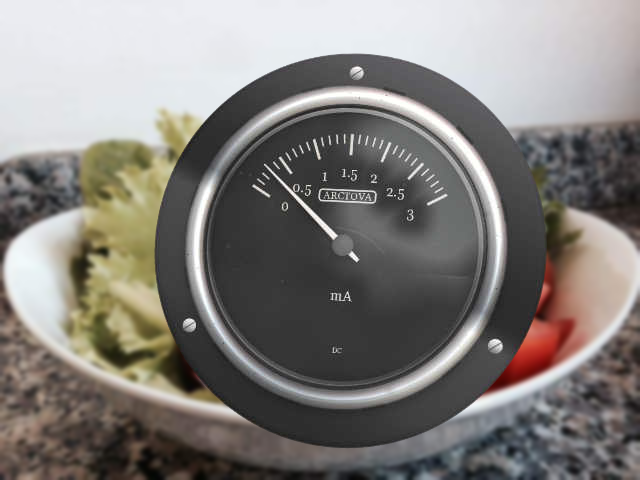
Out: {"value": 0.3, "unit": "mA"}
